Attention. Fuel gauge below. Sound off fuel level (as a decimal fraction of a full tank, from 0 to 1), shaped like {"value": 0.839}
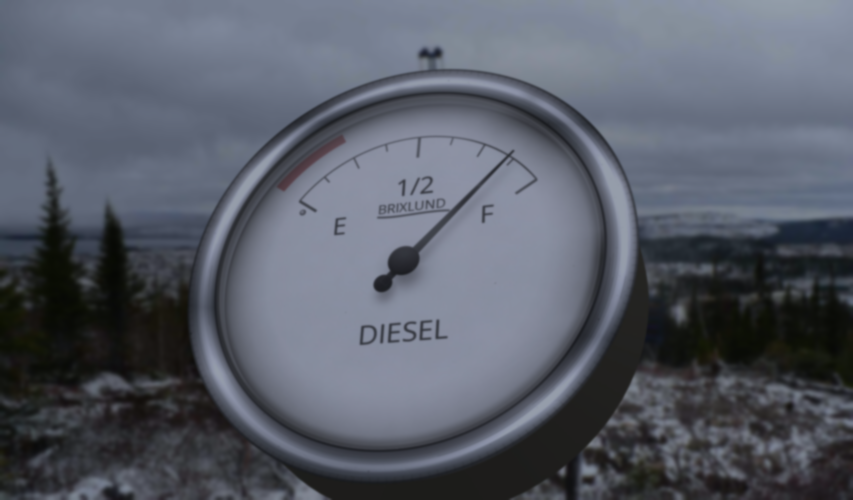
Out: {"value": 0.875}
